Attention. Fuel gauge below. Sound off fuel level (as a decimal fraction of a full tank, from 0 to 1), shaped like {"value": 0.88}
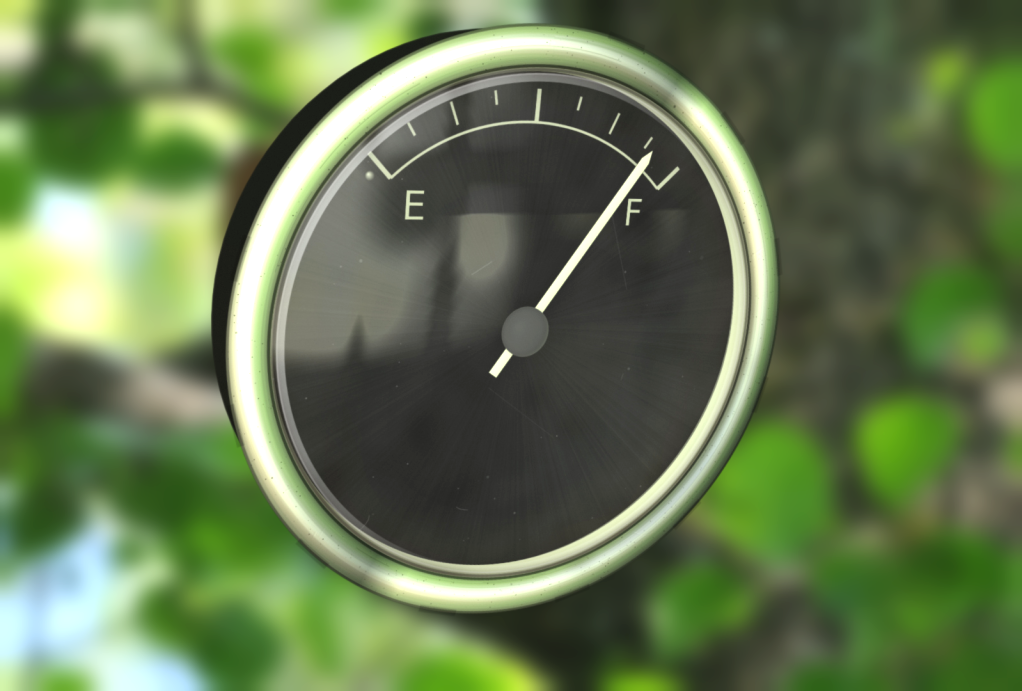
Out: {"value": 0.875}
